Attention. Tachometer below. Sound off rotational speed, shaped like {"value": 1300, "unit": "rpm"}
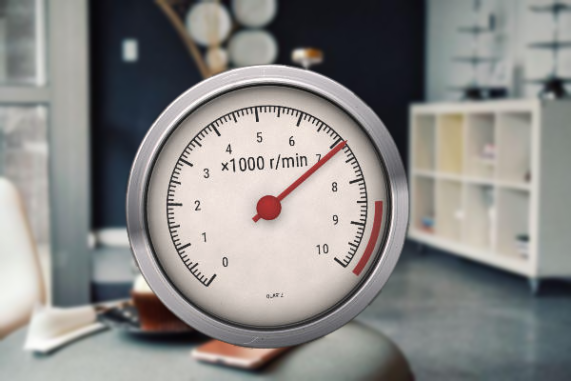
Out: {"value": 7100, "unit": "rpm"}
